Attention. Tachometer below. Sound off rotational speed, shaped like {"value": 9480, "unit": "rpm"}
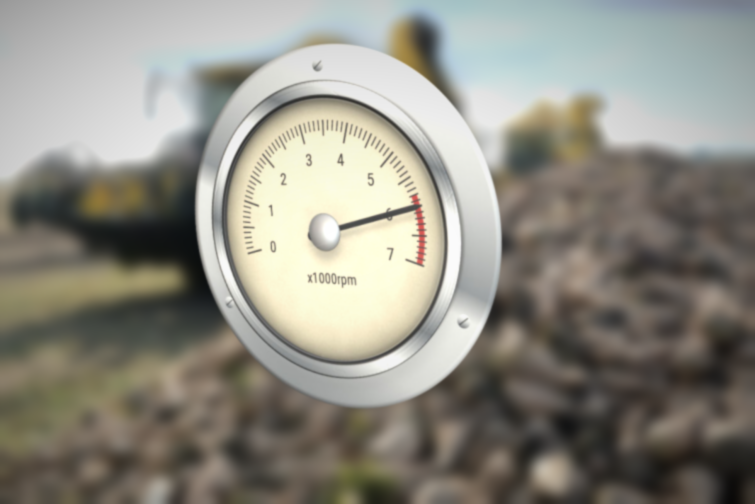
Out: {"value": 6000, "unit": "rpm"}
